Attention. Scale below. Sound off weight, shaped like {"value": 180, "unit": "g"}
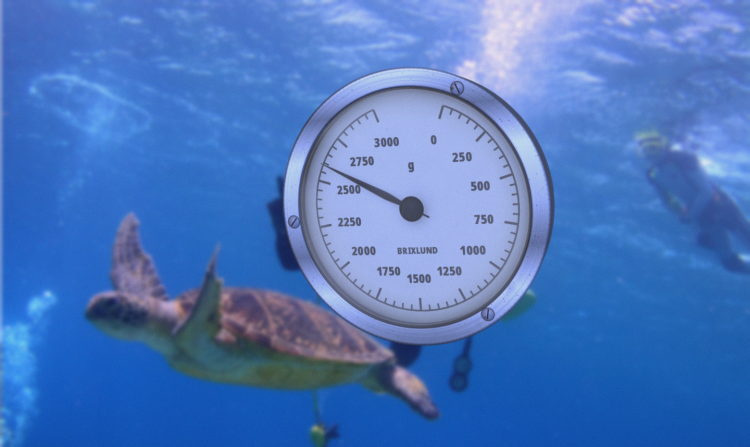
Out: {"value": 2600, "unit": "g"}
